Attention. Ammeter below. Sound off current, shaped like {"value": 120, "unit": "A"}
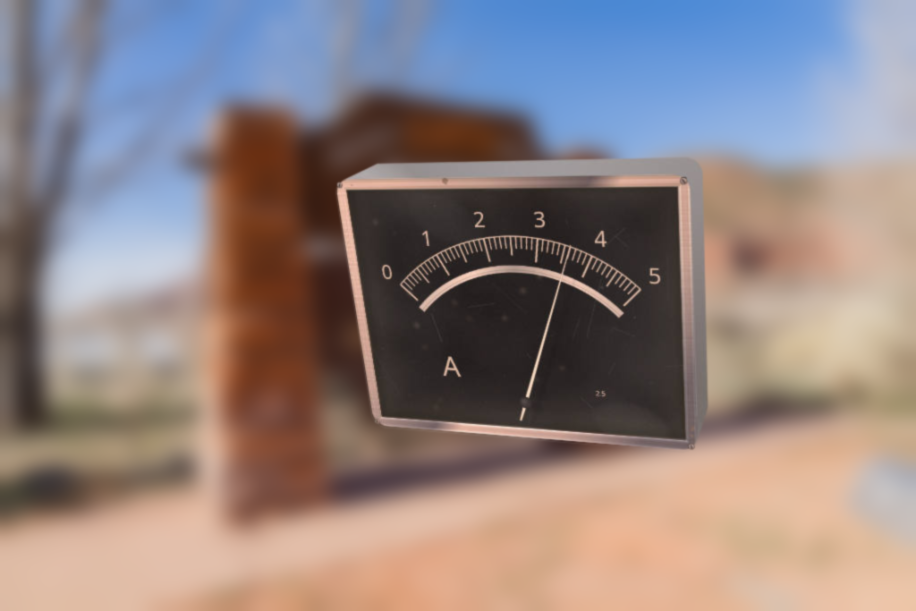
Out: {"value": 3.6, "unit": "A"}
